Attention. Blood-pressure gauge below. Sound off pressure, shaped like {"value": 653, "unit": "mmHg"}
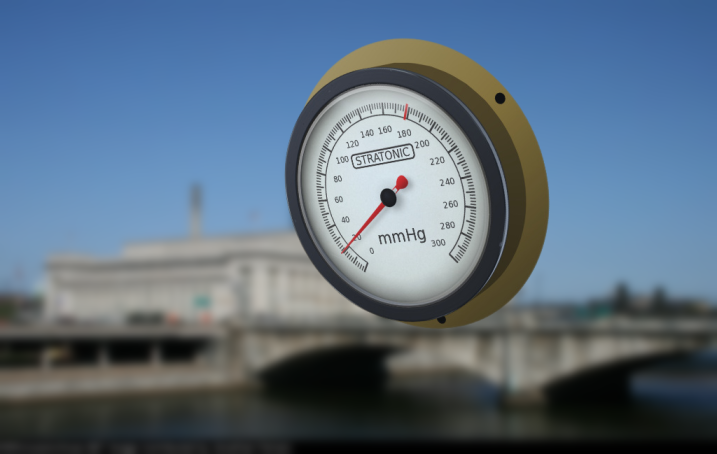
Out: {"value": 20, "unit": "mmHg"}
